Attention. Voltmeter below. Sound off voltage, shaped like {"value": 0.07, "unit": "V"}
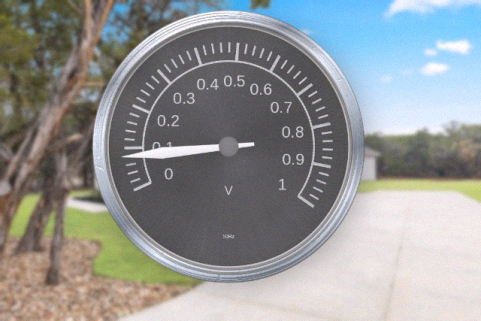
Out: {"value": 0.08, "unit": "V"}
